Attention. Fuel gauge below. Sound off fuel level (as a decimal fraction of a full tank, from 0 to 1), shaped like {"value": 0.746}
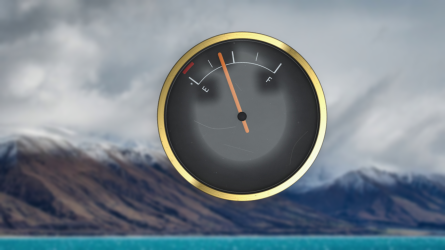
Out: {"value": 0.375}
